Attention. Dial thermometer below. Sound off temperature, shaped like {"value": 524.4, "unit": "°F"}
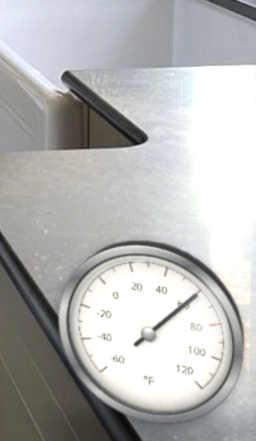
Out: {"value": 60, "unit": "°F"}
